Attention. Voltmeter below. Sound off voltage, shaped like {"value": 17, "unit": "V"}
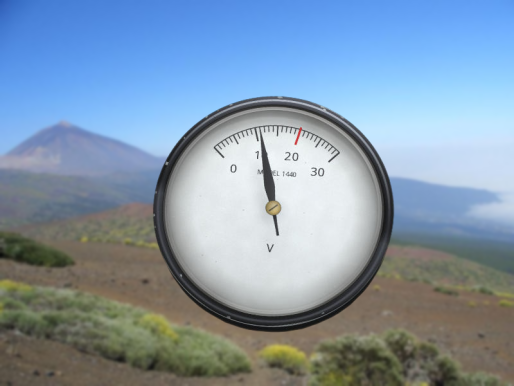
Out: {"value": 11, "unit": "V"}
